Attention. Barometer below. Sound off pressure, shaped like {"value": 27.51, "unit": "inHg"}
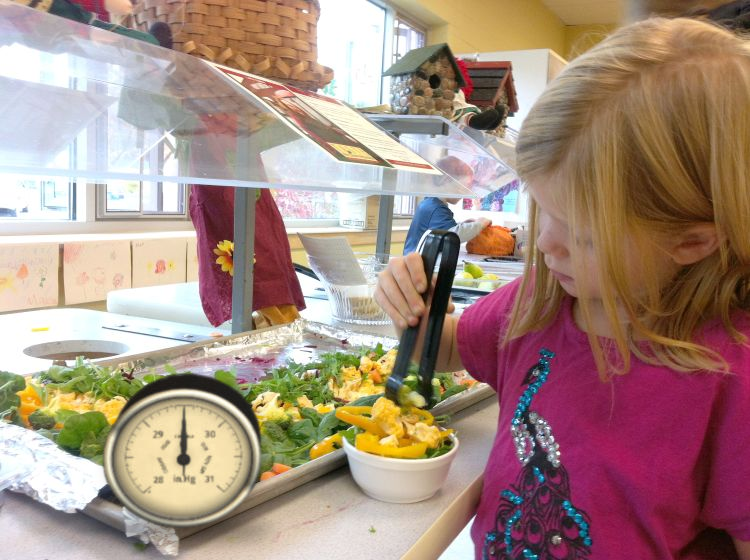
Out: {"value": 29.5, "unit": "inHg"}
